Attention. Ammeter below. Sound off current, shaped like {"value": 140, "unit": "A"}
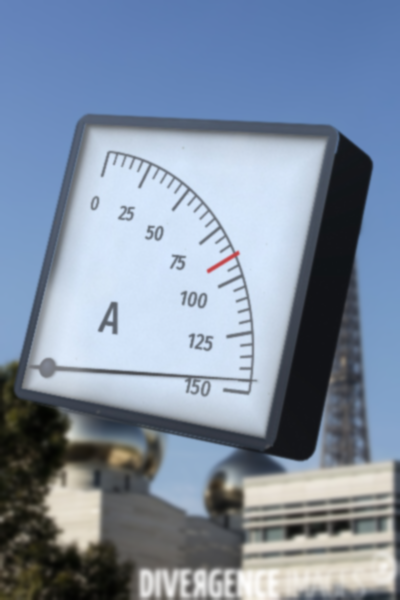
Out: {"value": 145, "unit": "A"}
